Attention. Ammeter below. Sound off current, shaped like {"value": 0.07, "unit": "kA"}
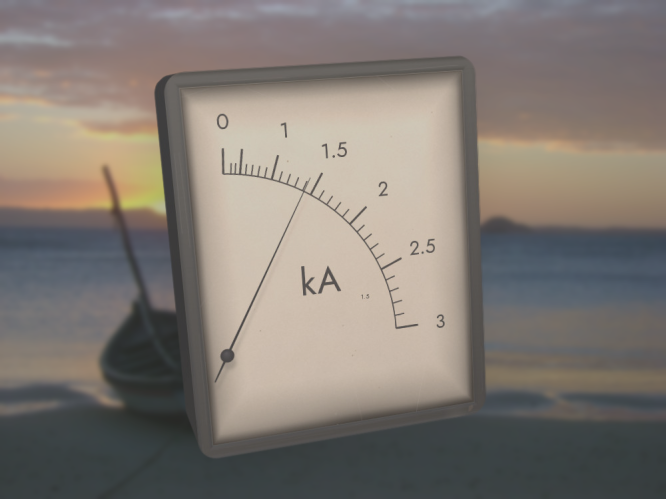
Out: {"value": 1.4, "unit": "kA"}
